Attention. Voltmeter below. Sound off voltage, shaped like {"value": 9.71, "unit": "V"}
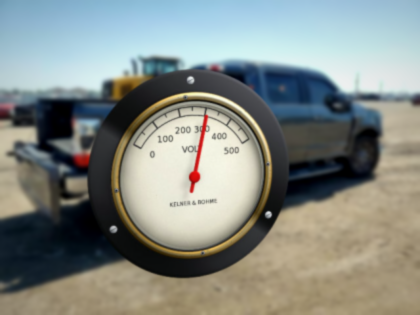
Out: {"value": 300, "unit": "V"}
